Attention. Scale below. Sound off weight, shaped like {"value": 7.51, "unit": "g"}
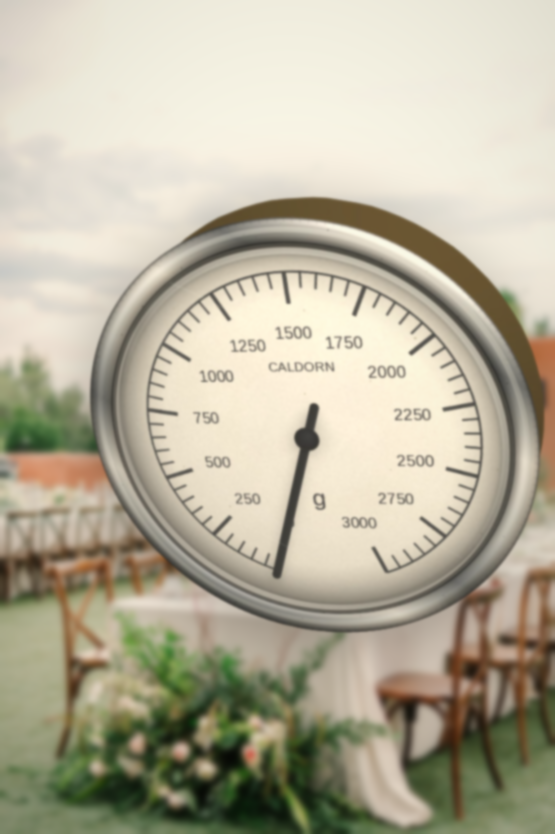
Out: {"value": 0, "unit": "g"}
